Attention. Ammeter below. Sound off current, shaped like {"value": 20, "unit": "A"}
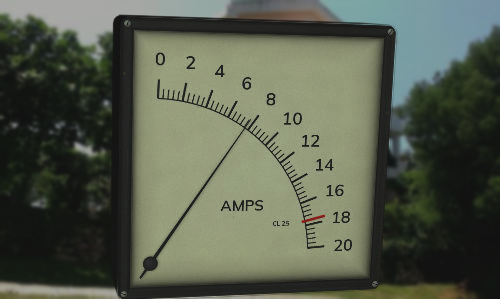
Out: {"value": 7.6, "unit": "A"}
